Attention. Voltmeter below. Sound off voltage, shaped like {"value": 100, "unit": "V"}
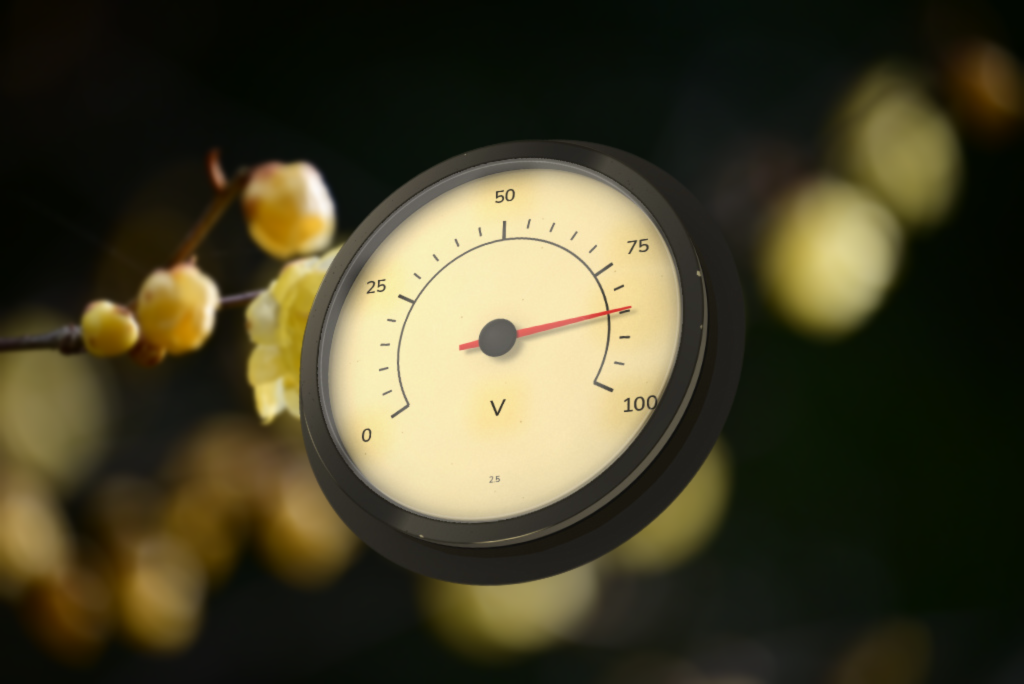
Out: {"value": 85, "unit": "V"}
